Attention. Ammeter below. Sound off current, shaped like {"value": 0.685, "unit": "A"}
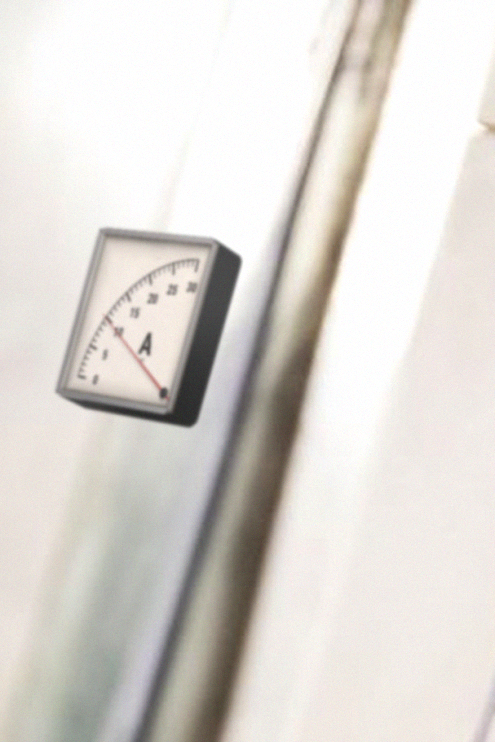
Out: {"value": 10, "unit": "A"}
